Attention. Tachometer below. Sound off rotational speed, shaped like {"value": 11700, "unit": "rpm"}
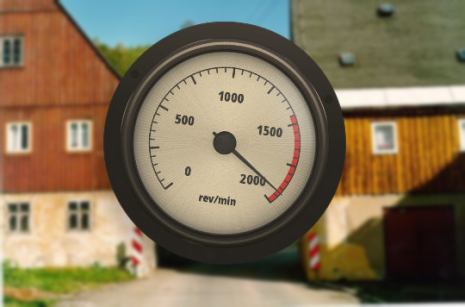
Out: {"value": 1925, "unit": "rpm"}
